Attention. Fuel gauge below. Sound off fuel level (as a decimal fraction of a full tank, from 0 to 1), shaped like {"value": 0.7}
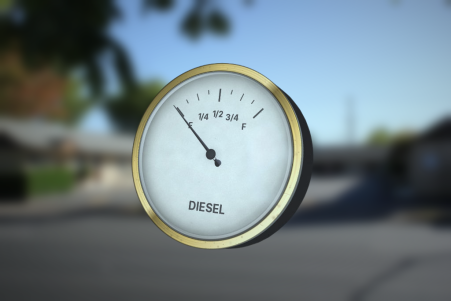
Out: {"value": 0}
